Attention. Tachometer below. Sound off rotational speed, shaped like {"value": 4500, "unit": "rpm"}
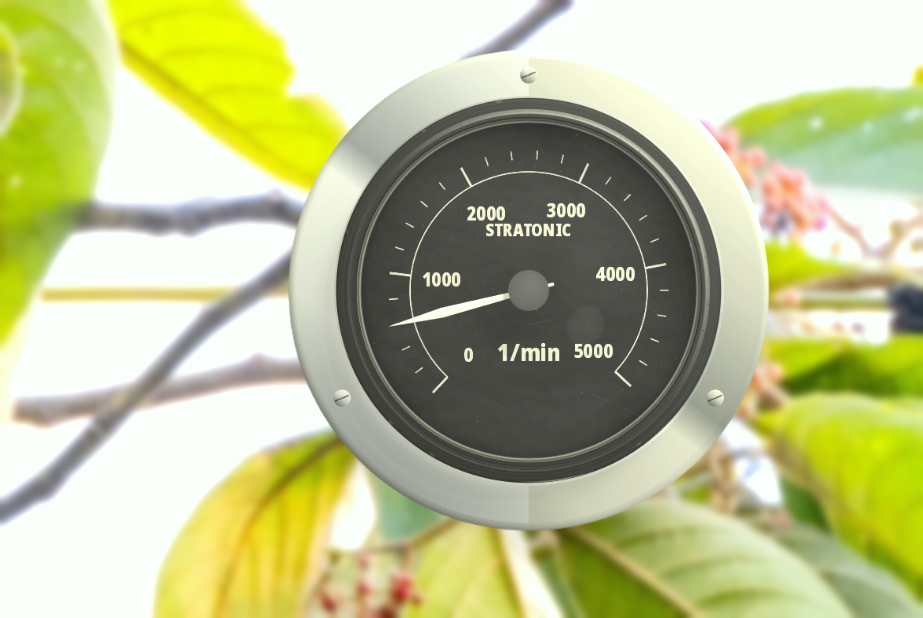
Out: {"value": 600, "unit": "rpm"}
